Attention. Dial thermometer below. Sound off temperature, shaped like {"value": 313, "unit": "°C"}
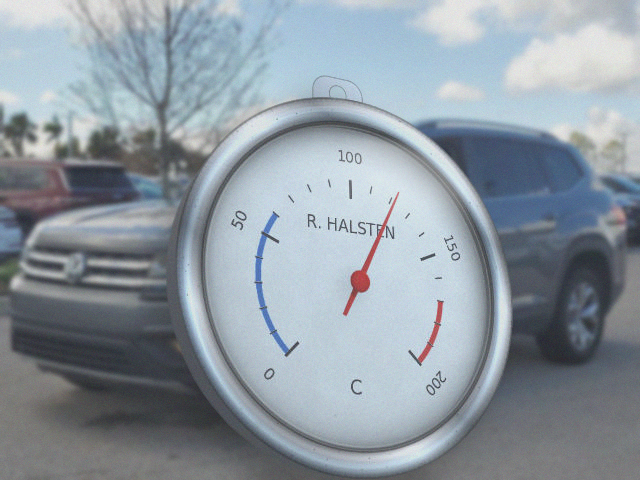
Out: {"value": 120, "unit": "°C"}
